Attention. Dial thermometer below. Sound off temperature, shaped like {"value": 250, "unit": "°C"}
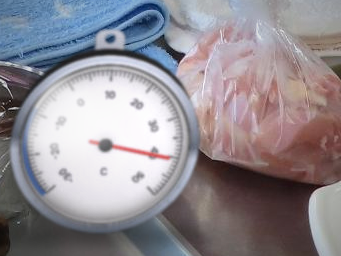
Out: {"value": 40, "unit": "°C"}
